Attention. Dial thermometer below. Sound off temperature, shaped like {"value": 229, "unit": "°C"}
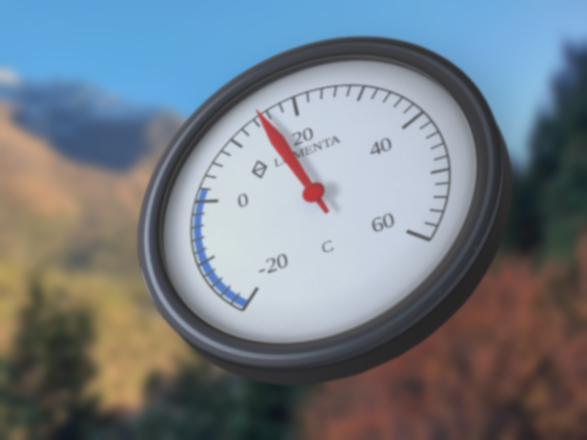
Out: {"value": 15, "unit": "°C"}
